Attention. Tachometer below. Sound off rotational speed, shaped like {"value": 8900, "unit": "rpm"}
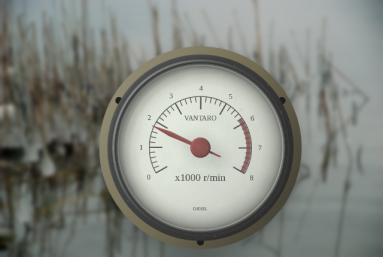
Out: {"value": 1800, "unit": "rpm"}
